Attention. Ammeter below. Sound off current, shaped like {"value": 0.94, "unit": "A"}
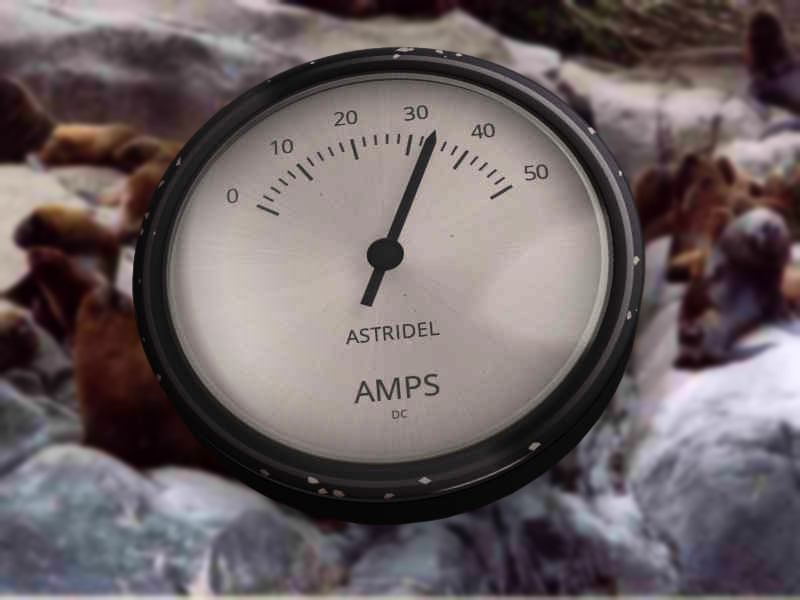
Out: {"value": 34, "unit": "A"}
